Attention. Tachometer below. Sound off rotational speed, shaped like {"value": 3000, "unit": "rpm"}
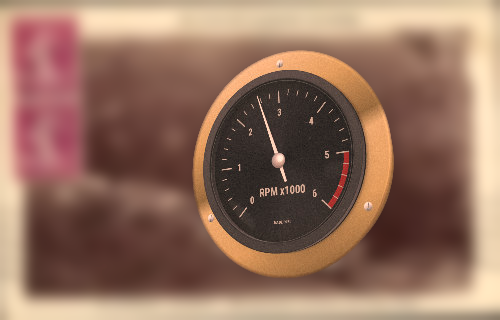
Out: {"value": 2600, "unit": "rpm"}
